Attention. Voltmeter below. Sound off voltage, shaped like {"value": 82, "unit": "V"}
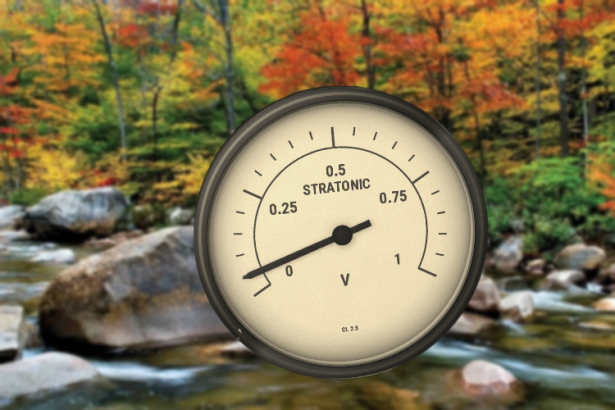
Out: {"value": 0.05, "unit": "V"}
